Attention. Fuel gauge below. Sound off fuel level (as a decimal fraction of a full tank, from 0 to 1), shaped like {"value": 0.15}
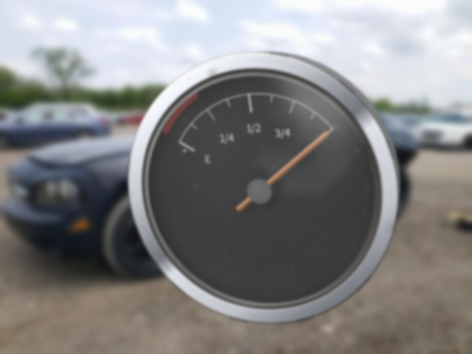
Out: {"value": 1}
